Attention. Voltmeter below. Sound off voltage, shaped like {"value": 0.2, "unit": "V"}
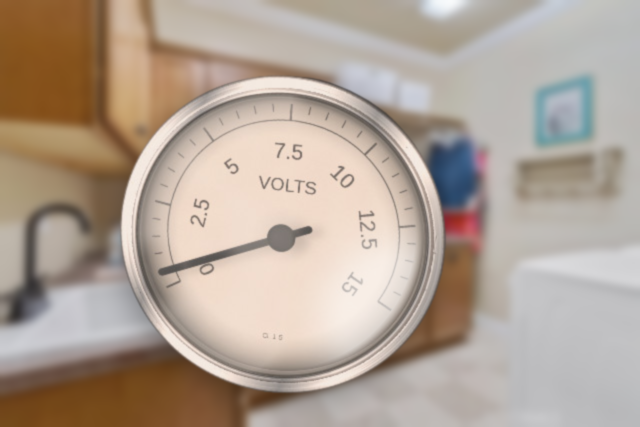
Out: {"value": 0.5, "unit": "V"}
